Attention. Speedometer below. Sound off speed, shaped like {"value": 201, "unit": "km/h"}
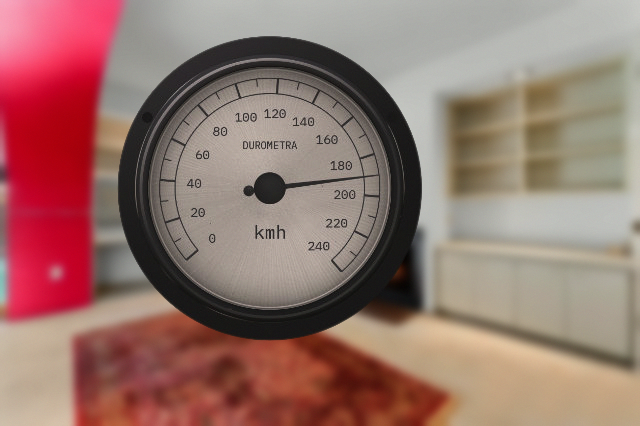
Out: {"value": 190, "unit": "km/h"}
